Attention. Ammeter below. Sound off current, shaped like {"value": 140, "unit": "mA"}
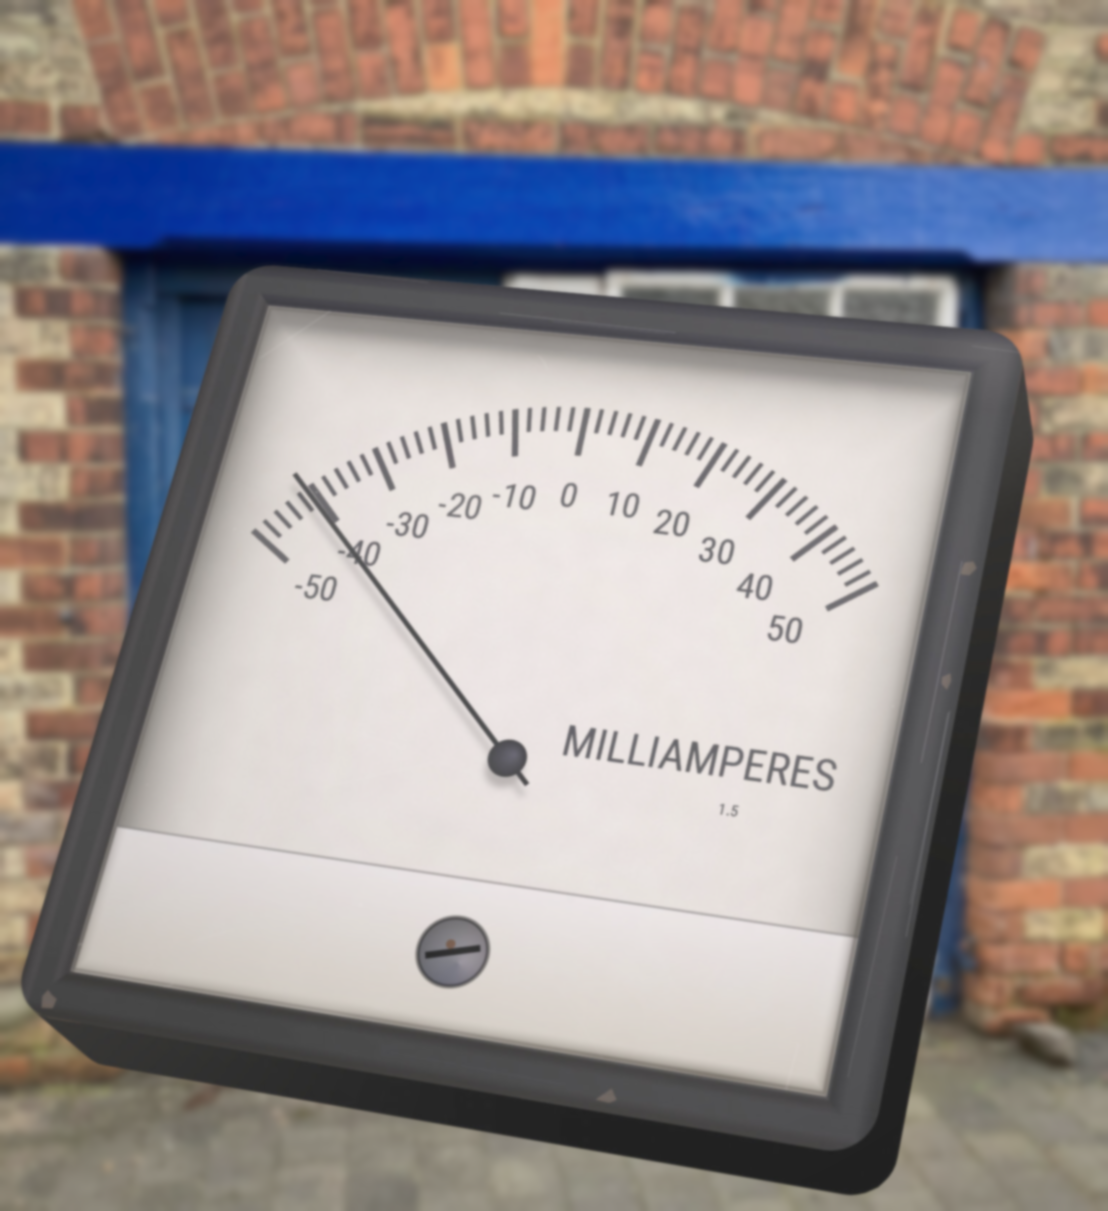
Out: {"value": -41, "unit": "mA"}
